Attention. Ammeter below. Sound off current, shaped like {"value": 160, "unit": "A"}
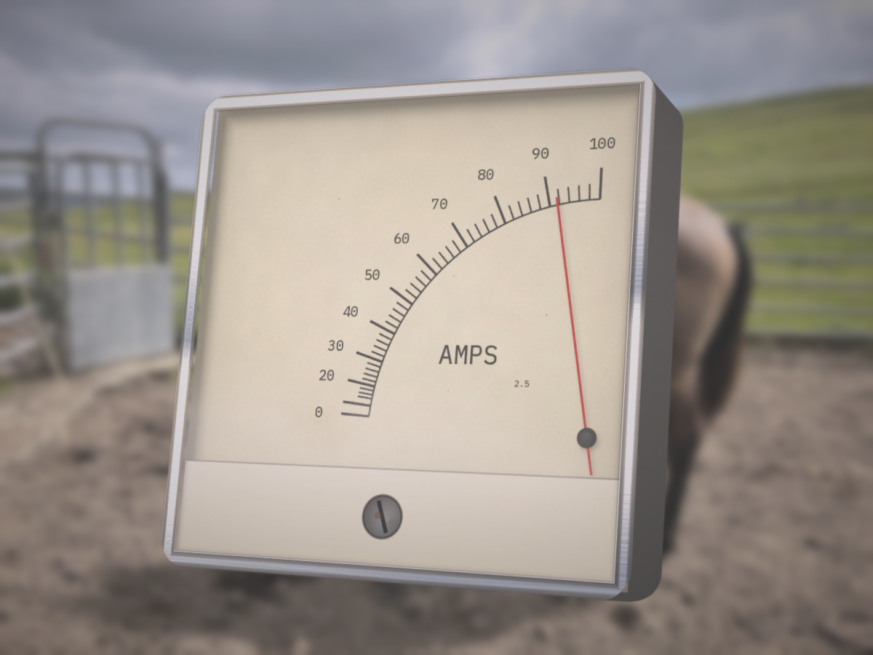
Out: {"value": 92, "unit": "A"}
